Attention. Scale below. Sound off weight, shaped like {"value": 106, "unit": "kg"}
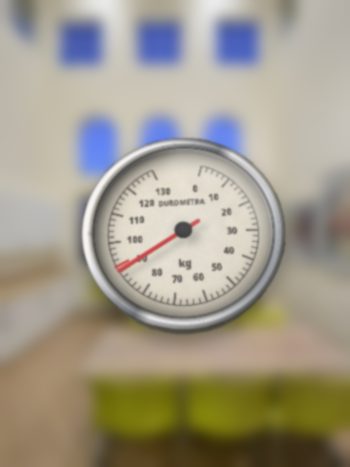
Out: {"value": 90, "unit": "kg"}
